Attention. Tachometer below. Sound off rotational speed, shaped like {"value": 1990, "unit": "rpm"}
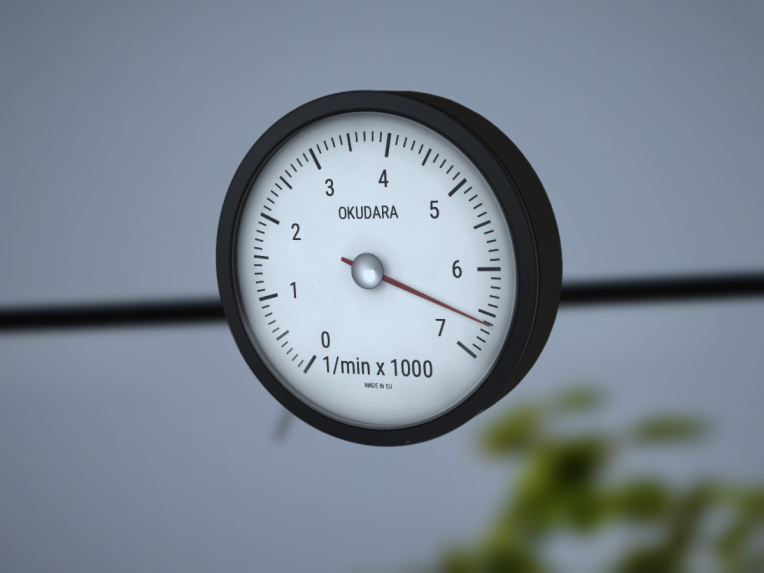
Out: {"value": 6600, "unit": "rpm"}
